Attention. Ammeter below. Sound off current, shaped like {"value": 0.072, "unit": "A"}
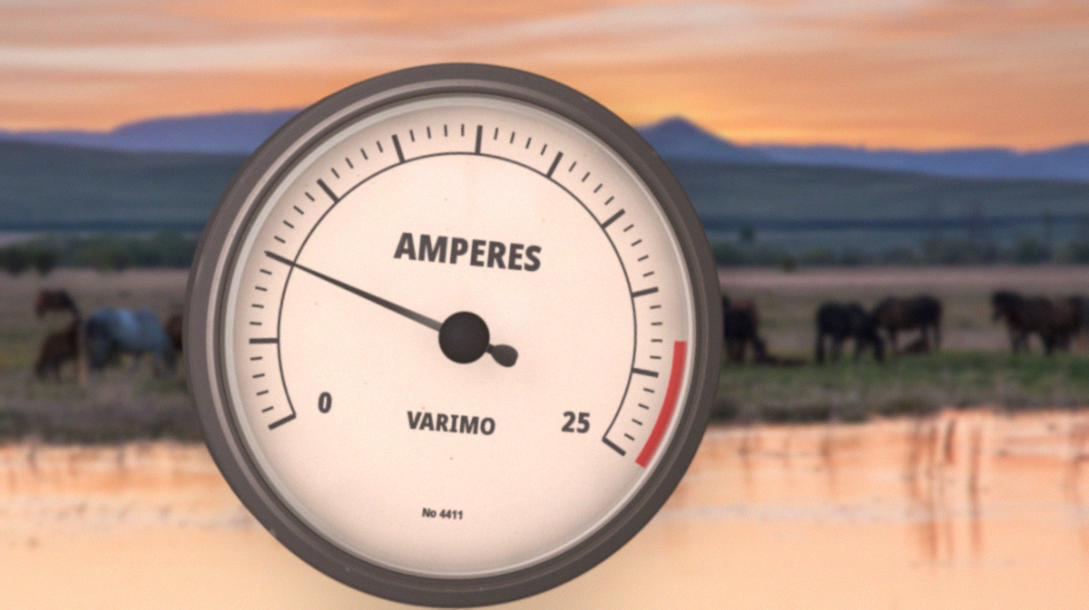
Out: {"value": 5, "unit": "A"}
